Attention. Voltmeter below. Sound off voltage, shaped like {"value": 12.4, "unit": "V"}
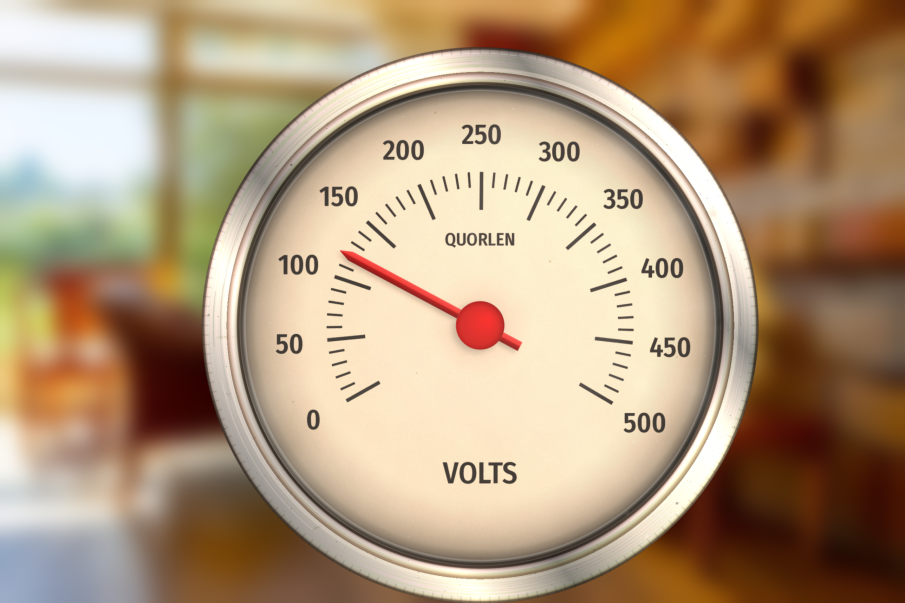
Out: {"value": 120, "unit": "V"}
